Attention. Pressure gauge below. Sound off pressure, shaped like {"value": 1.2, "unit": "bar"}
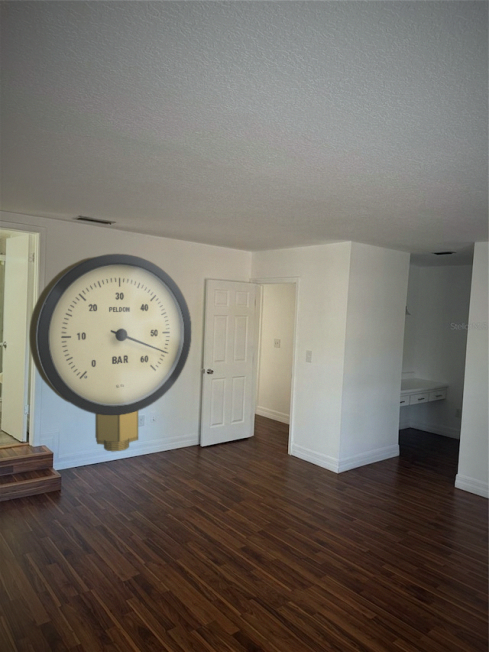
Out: {"value": 55, "unit": "bar"}
